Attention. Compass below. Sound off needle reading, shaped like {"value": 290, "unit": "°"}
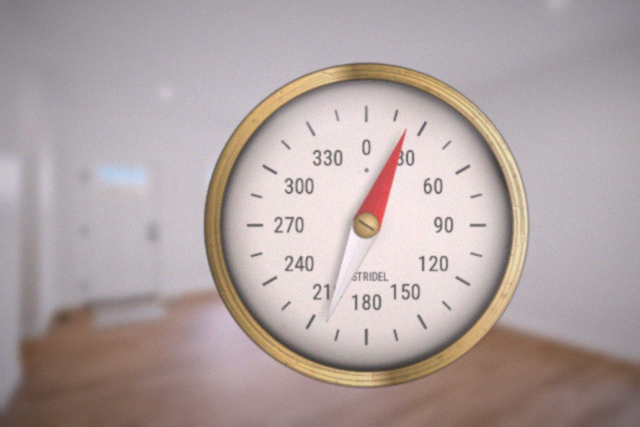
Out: {"value": 22.5, "unit": "°"}
